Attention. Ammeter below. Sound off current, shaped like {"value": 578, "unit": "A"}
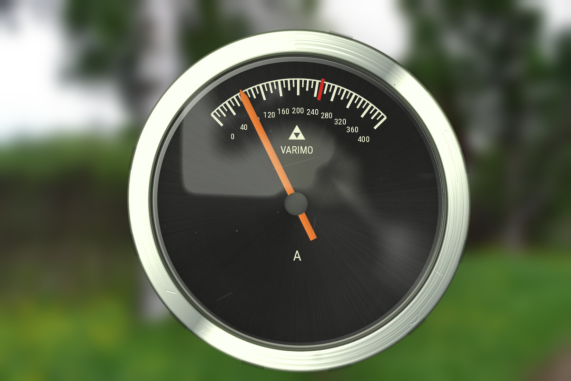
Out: {"value": 80, "unit": "A"}
